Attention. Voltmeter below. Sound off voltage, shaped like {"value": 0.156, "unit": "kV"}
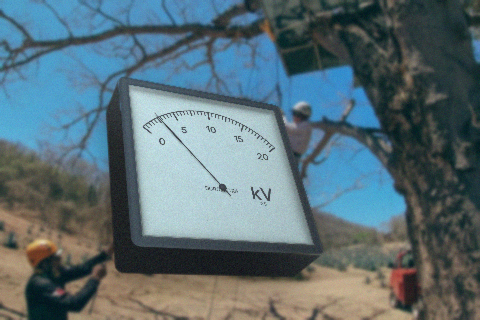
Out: {"value": 2.5, "unit": "kV"}
